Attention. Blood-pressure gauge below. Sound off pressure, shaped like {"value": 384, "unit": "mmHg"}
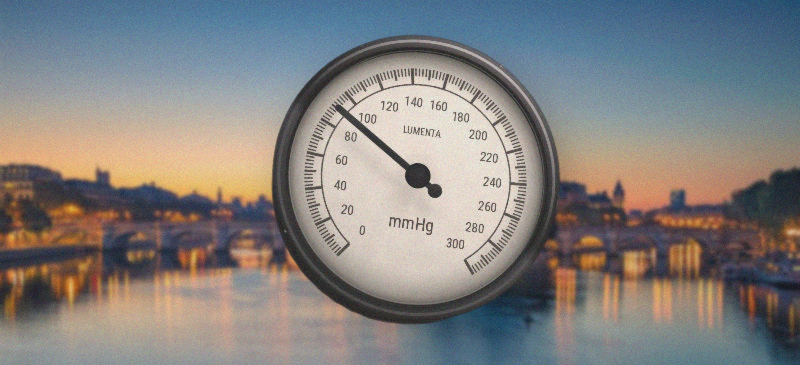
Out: {"value": 90, "unit": "mmHg"}
